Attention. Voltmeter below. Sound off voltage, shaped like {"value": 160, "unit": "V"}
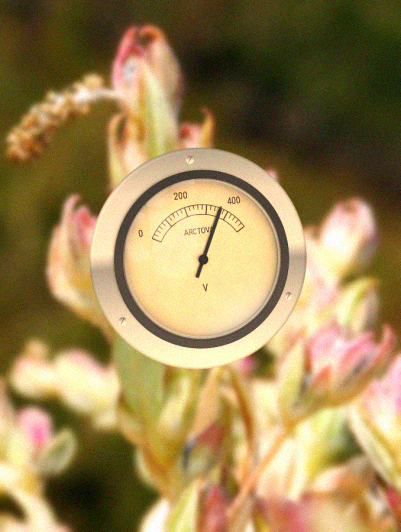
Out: {"value": 360, "unit": "V"}
